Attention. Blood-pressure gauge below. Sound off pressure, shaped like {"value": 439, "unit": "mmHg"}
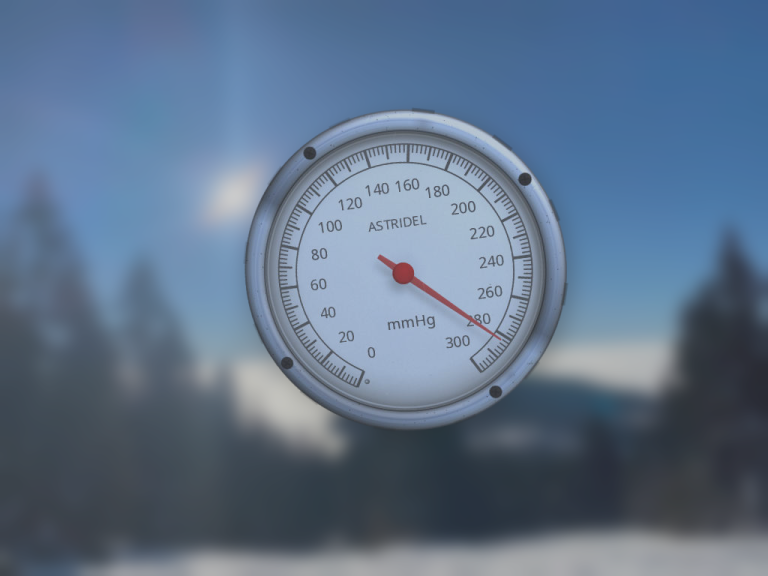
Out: {"value": 282, "unit": "mmHg"}
